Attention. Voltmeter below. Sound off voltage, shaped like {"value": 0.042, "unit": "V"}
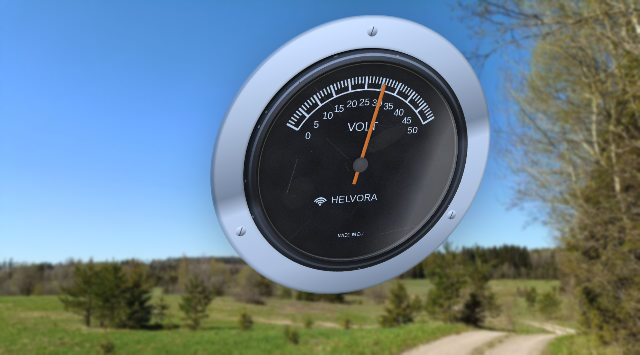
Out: {"value": 30, "unit": "V"}
